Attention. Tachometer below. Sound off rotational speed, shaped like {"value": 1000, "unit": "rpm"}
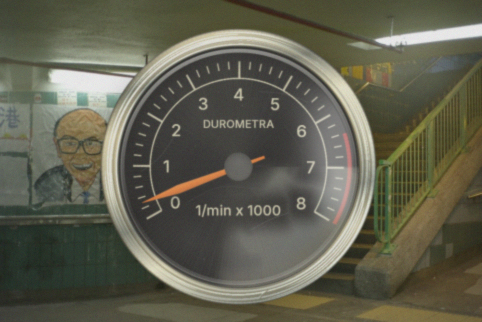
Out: {"value": 300, "unit": "rpm"}
